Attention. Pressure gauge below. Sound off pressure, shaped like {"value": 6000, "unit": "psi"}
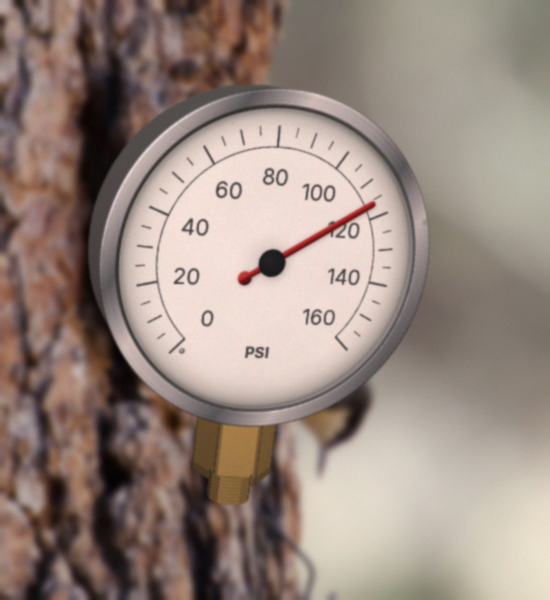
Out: {"value": 115, "unit": "psi"}
